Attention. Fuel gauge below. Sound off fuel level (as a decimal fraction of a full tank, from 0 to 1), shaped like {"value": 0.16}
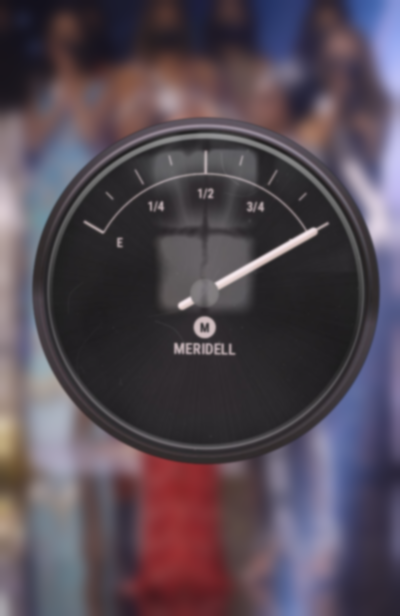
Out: {"value": 1}
